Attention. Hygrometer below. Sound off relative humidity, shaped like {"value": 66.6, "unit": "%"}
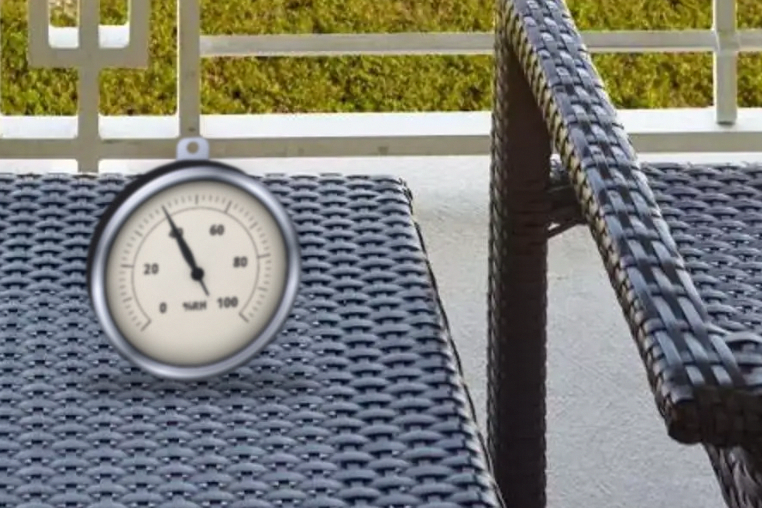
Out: {"value": 40, "unit": "%"}
